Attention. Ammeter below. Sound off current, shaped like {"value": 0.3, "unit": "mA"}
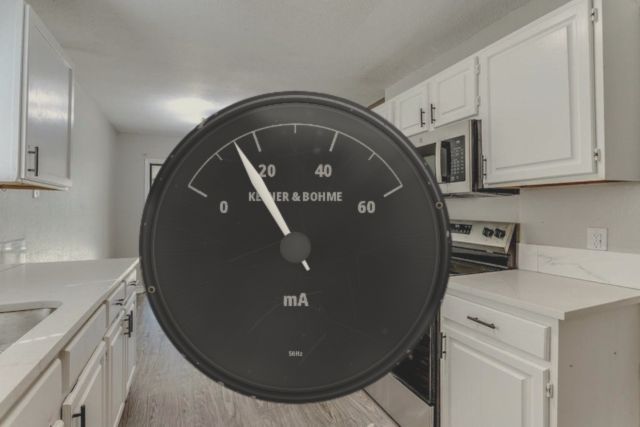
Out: {"value": 15, "unit": "mA"}
